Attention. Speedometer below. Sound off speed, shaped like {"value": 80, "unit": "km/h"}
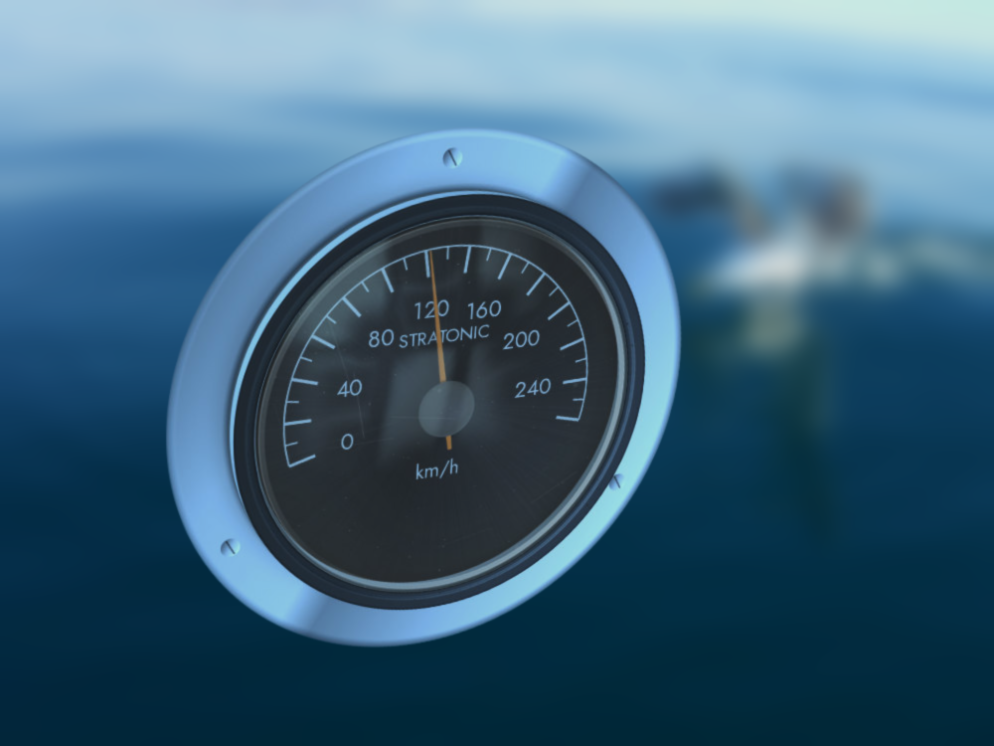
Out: {"value": 120, "unit": "km/h"}
